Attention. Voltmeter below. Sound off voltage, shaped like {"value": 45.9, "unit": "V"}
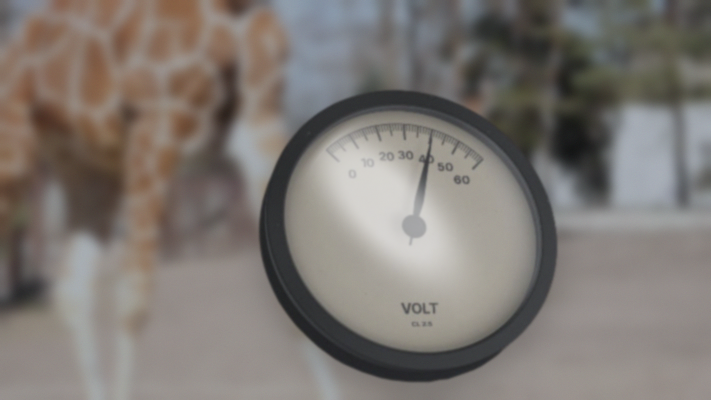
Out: {"value": 40, "unit": "V"}
